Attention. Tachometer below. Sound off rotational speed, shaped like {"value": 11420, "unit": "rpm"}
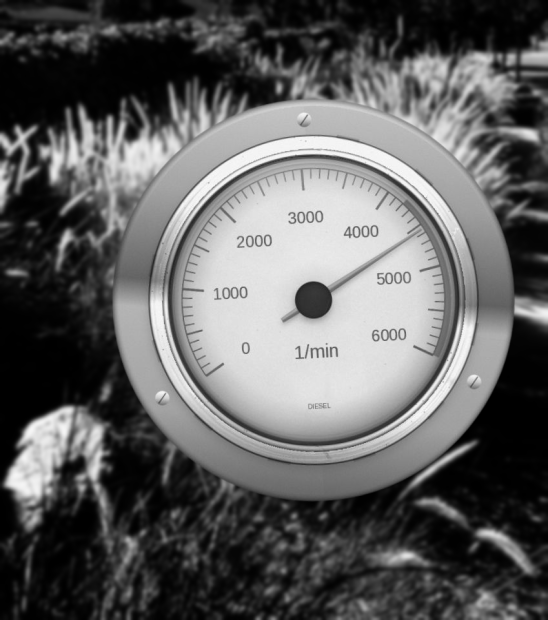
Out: {"value": 4550, "unit": "rpm"}
